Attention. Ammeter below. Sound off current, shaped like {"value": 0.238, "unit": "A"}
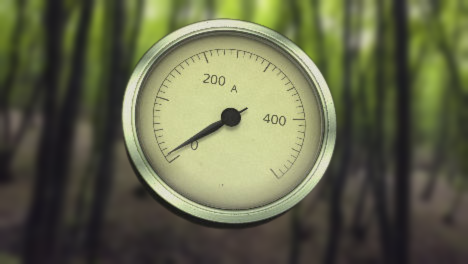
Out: {"value": 10, "unit": "A"}
